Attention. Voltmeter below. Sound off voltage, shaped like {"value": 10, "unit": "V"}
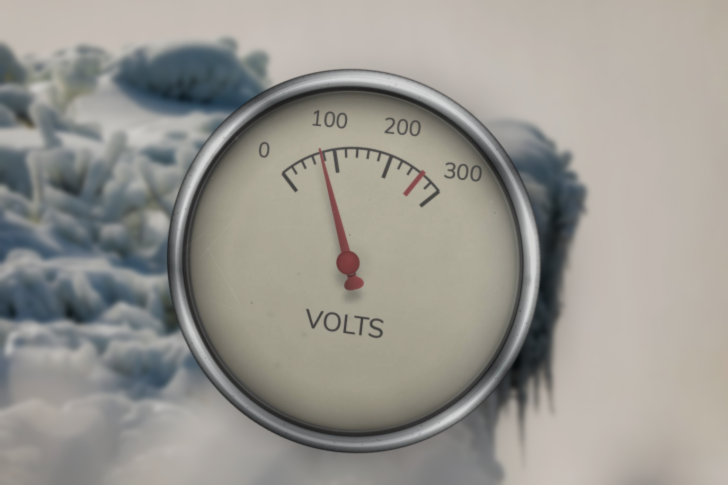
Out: {"value": 80, "unit": "V"}
